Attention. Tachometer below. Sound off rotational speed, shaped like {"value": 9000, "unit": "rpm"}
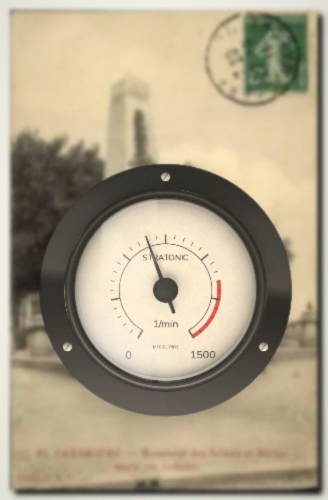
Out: {"value": 650, "unit": "rpm"}
